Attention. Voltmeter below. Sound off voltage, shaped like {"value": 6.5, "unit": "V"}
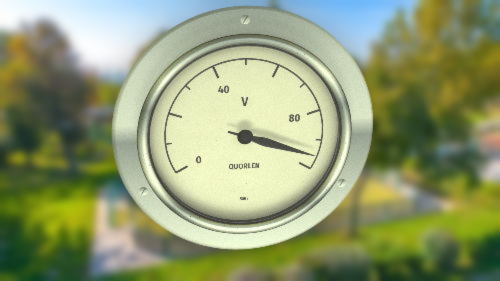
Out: {"value": 95, "unit": "V"}
